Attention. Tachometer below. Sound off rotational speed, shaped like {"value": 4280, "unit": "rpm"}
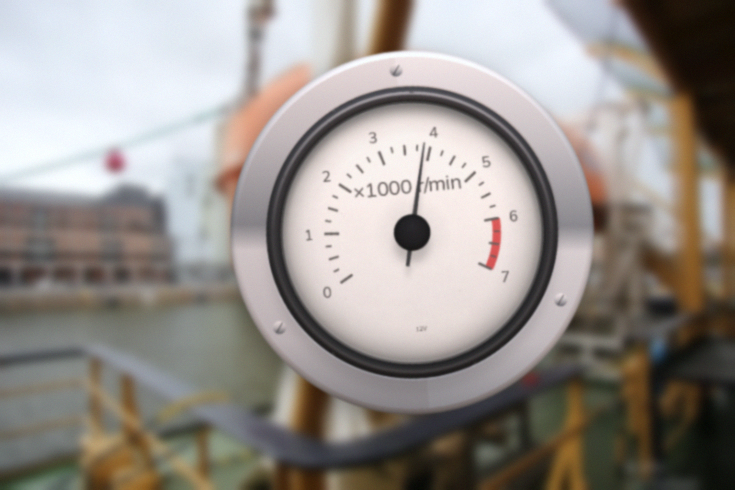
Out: {"value": 3875, "unit": "rpm"}
